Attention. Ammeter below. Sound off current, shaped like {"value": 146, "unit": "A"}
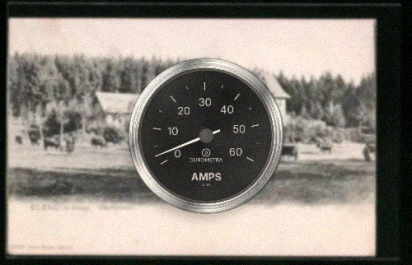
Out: {"value": 2.5, "unit": "A"}
